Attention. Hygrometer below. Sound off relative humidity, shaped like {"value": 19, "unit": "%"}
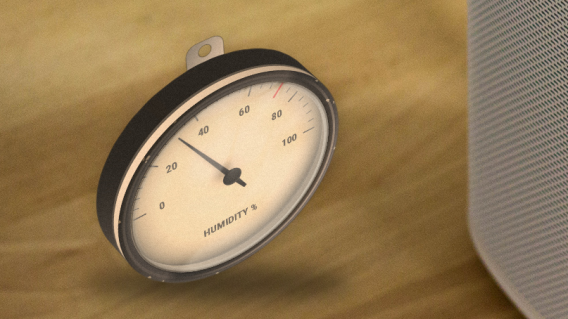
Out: {"value": 32, "unit": "%"}
